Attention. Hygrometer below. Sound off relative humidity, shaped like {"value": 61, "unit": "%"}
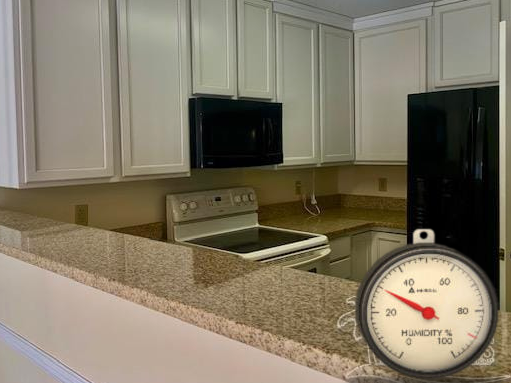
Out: {"value": 30, "unit": "%"}
